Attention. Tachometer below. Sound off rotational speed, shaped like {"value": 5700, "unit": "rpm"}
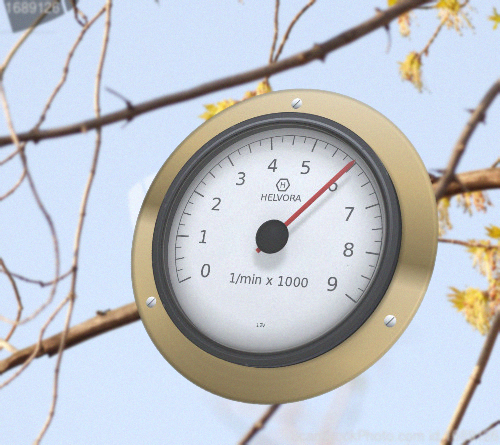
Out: {"value": 6000, "unit": "rpm"}
